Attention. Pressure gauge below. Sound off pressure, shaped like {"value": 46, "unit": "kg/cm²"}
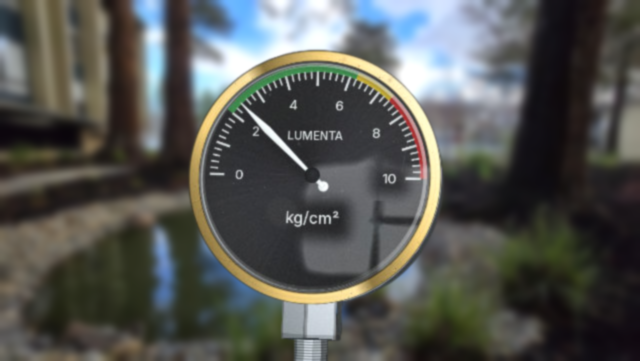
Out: {"value": 2.4, "unit": "kg/cm²"}
